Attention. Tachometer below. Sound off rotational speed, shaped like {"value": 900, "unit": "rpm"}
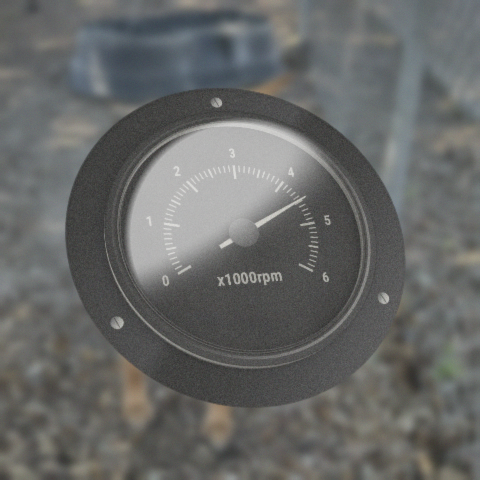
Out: {"value": 4500, "unit": "rpm"}
